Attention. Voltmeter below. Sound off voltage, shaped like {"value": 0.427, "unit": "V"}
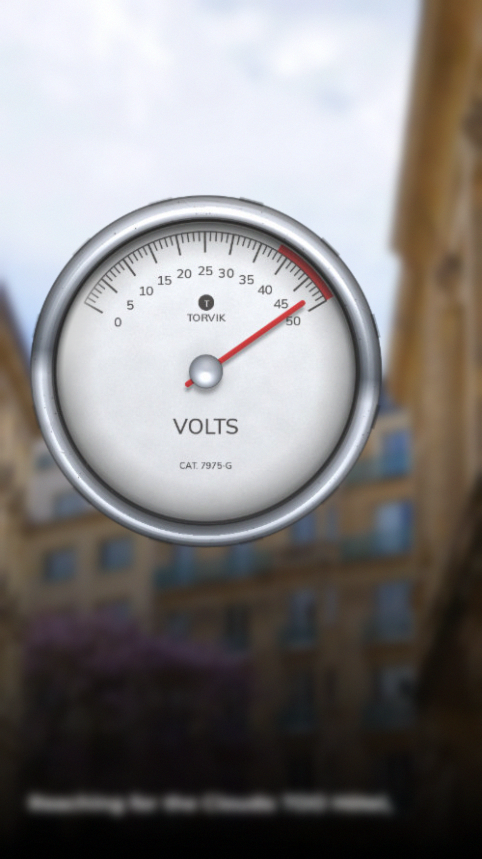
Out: {"value": 48, "unit": "V"}
